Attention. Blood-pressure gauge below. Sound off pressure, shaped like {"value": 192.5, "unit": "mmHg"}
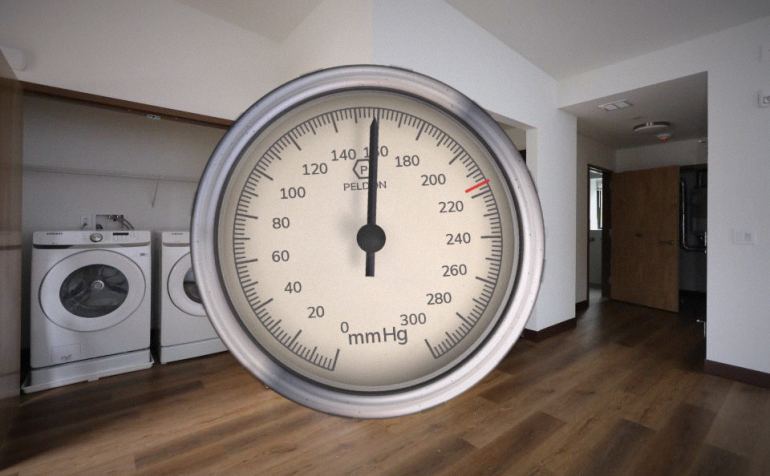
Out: {"value": 158, "unit": "mmHg"}
